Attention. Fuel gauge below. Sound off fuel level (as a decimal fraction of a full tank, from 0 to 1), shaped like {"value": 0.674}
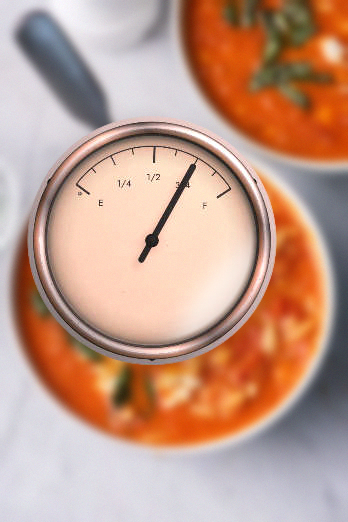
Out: {"value": 0.75}
